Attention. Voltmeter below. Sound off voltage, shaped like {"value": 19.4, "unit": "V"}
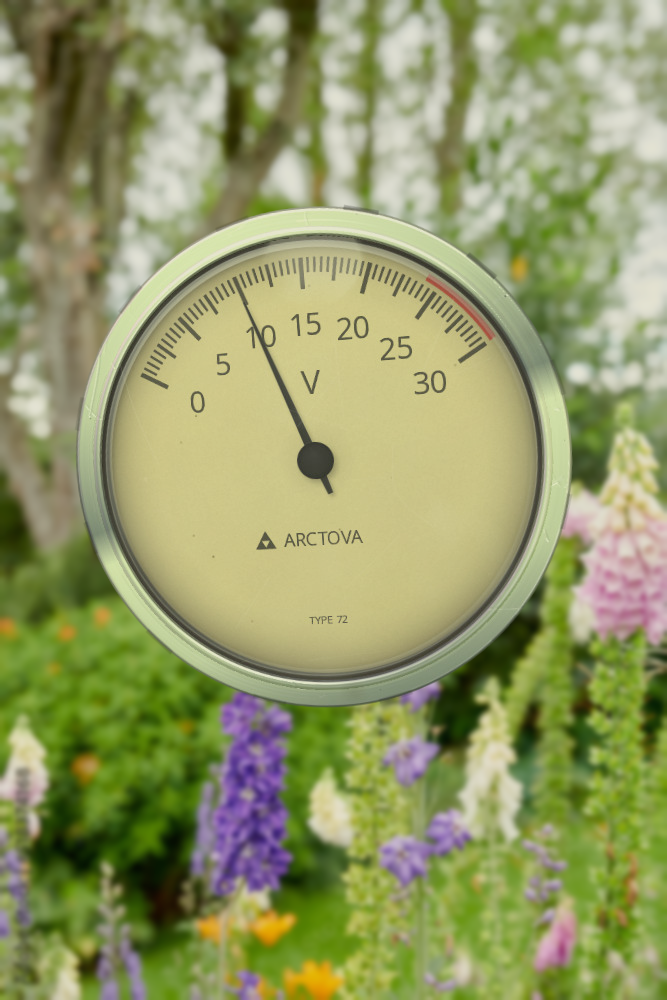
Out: {"value": 10, "unit": "V"}
